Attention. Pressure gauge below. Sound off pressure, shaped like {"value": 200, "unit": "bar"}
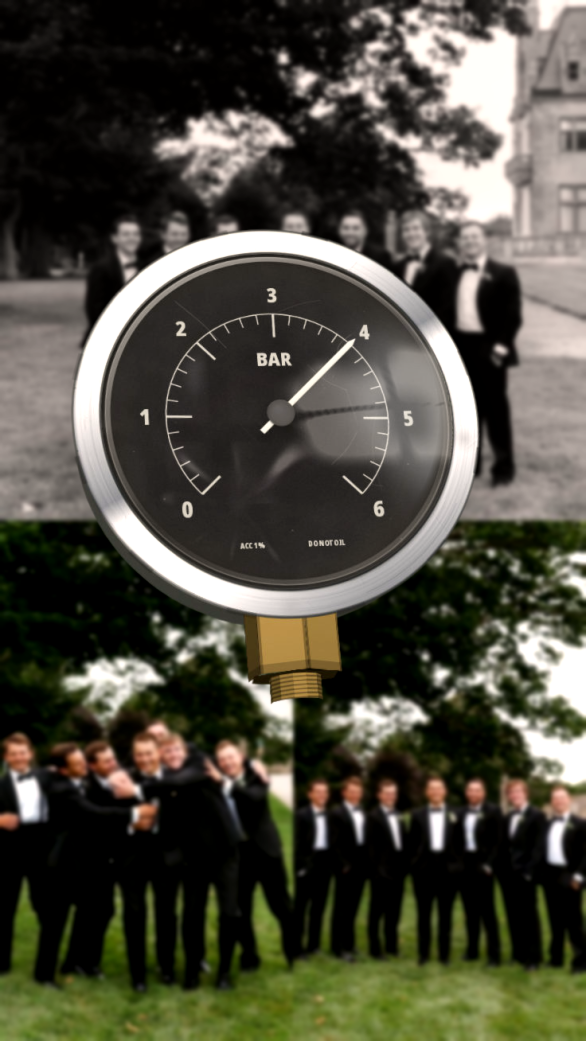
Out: {"value": 4, "unit": "bar"}
